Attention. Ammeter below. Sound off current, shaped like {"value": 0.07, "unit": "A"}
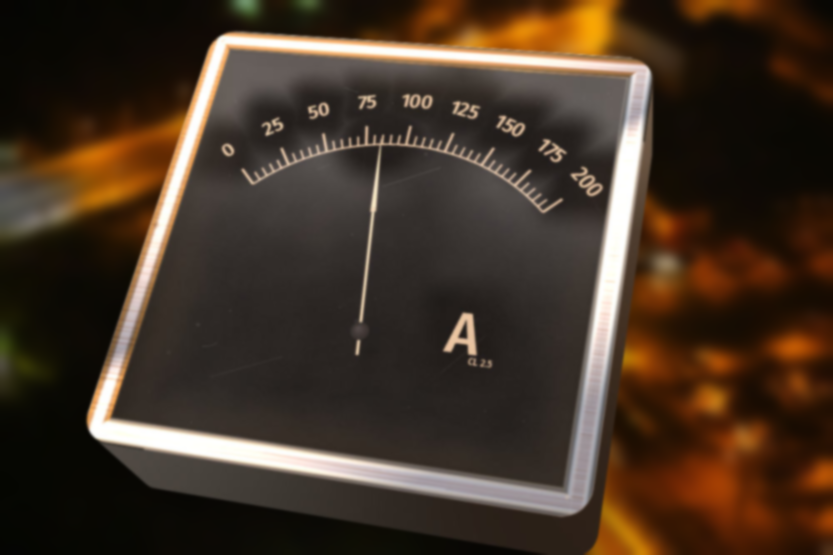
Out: {"value": 85, "unit": "A"}
